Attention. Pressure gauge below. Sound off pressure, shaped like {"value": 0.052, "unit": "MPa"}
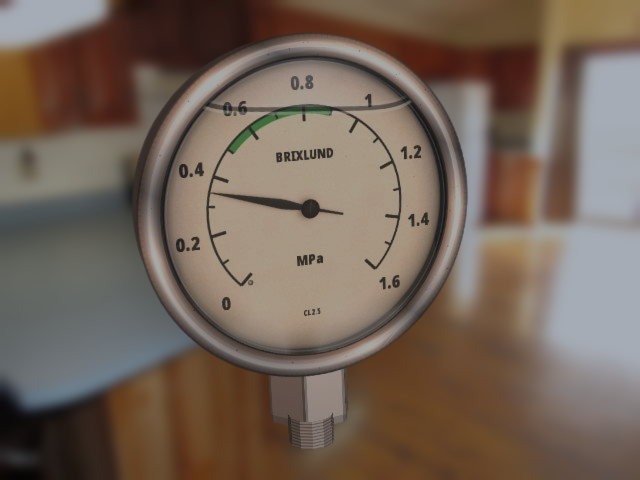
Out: {"value": 0.35, "unit": "MPa"}
